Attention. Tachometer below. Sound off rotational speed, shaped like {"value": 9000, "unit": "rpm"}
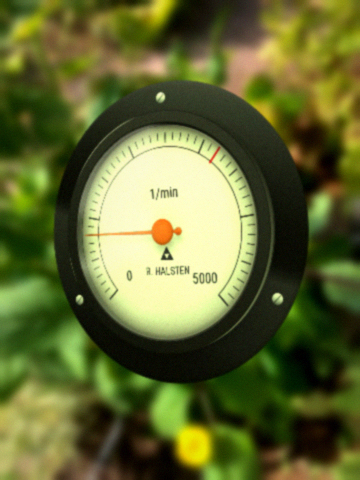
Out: {"value": 800, "unit": "rpm"}
